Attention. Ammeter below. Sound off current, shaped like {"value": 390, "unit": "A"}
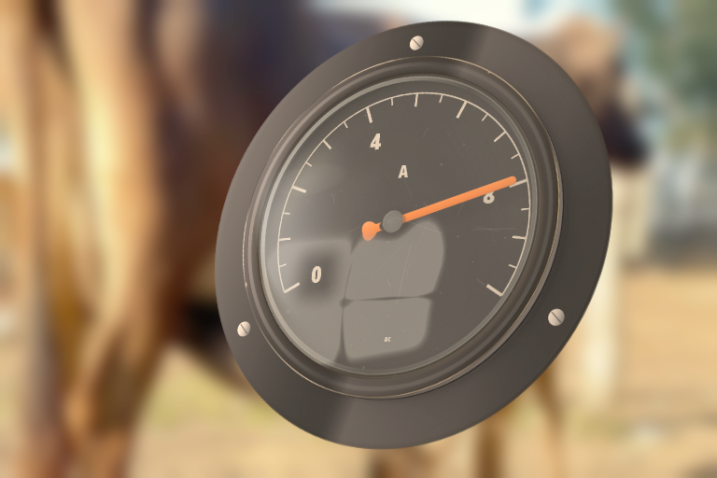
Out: {"value": 8, "unit": "A"}
